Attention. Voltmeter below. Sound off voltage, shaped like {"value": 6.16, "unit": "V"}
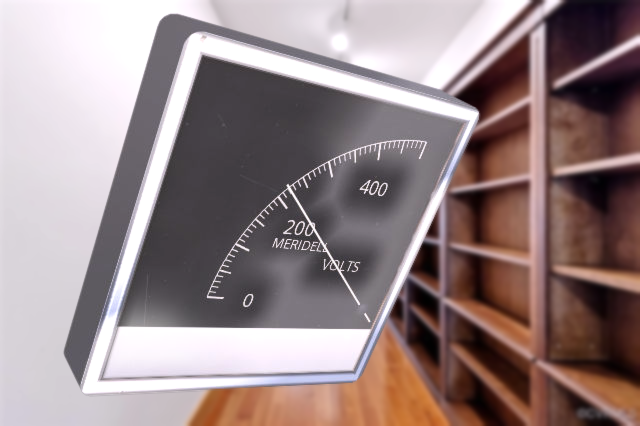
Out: {"value": 220, "unit": "V"}
